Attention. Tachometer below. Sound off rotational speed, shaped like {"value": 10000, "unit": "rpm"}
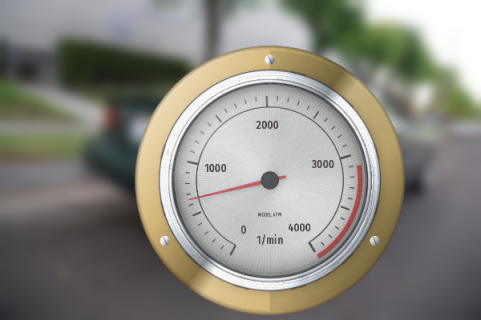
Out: {"value": 650, "unit": "rpm"}
